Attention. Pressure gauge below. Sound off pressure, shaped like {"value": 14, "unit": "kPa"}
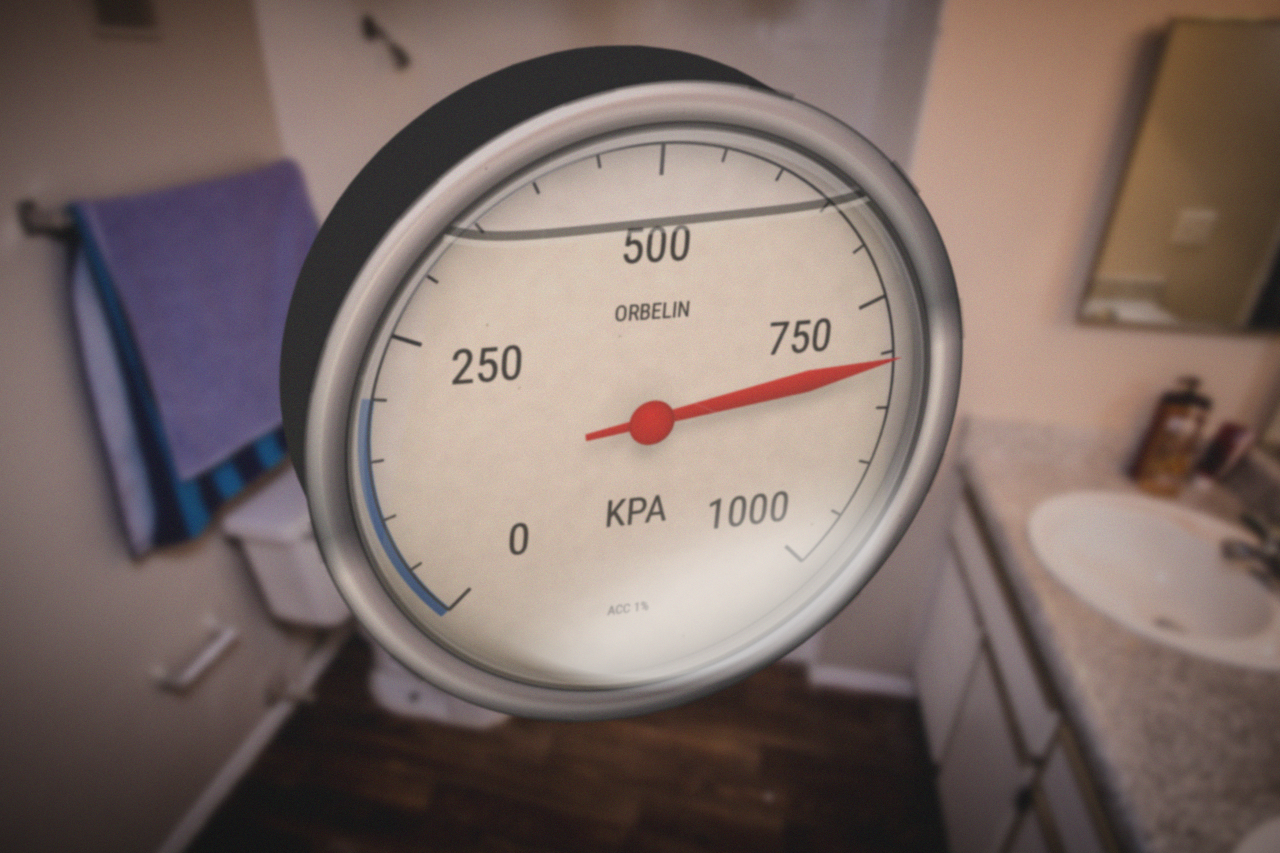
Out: {"value": 800, "unit": "kPa"}
